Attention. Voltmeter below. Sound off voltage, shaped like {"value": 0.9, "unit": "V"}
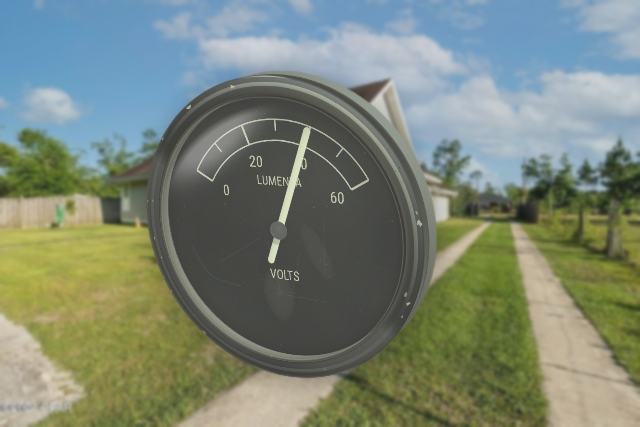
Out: {"value": 40, "unit": "V"}
